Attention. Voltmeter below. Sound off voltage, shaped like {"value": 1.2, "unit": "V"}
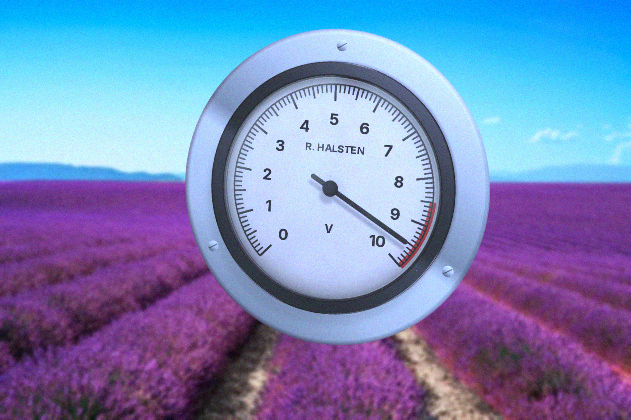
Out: {"value": 9.5, "unit": "V"}
